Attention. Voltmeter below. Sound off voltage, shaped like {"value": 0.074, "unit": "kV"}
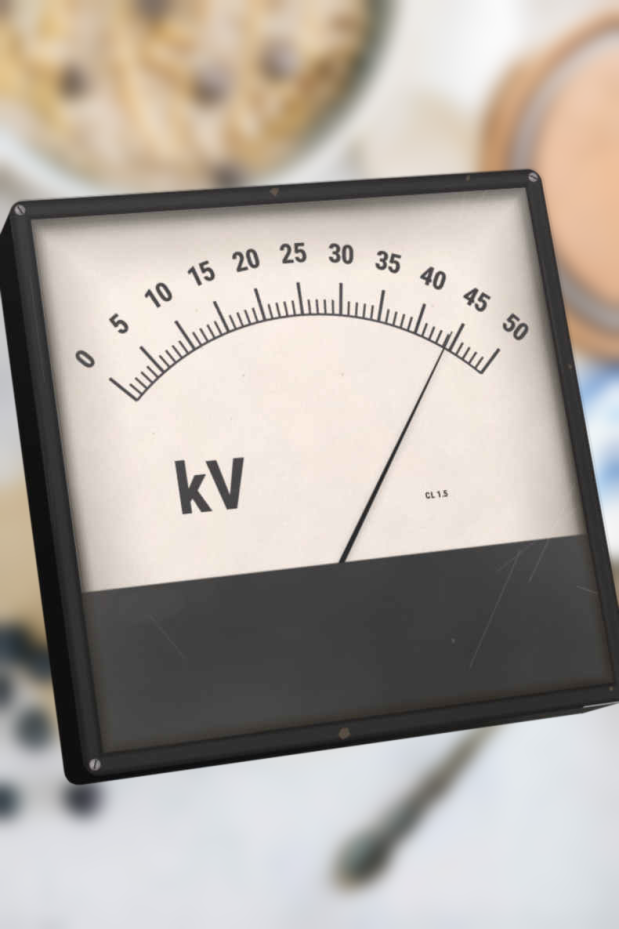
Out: {"value": 44, "unit": "kV"}
